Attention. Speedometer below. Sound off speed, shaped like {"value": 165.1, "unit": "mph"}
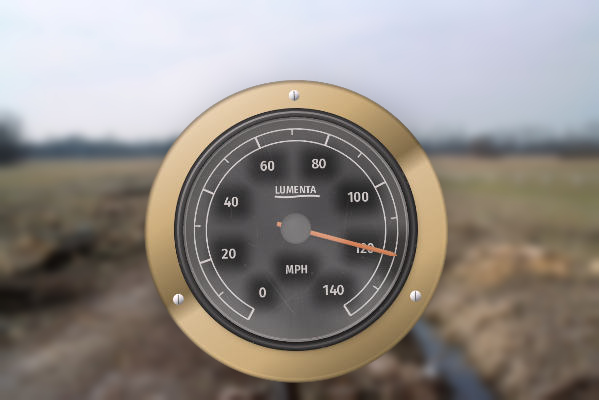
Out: {"value": 120, "unit": "mph"}
